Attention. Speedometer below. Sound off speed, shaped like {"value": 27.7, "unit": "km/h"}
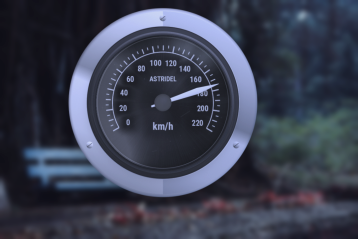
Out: {"value": 175, "unit": "km/h"}
